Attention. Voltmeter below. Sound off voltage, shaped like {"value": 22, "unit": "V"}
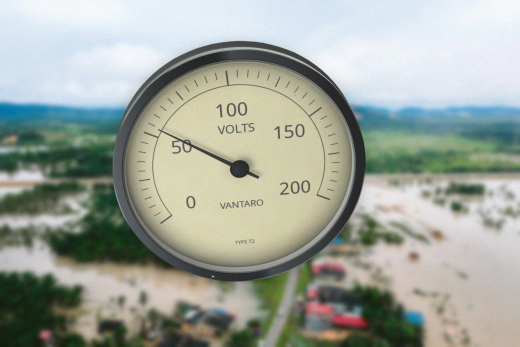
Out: {"value": 55, "unit": "V"}
